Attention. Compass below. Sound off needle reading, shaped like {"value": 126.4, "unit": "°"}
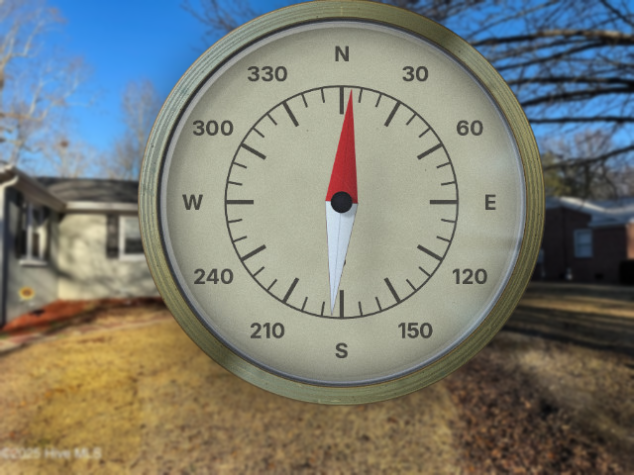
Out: {"value": 5, "unit": "°"}
